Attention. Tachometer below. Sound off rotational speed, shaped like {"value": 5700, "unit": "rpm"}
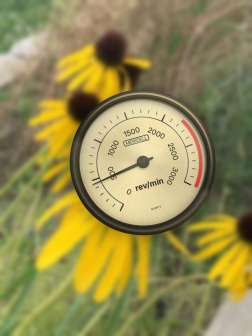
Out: {"value": 450, "unit": "rpm"}
